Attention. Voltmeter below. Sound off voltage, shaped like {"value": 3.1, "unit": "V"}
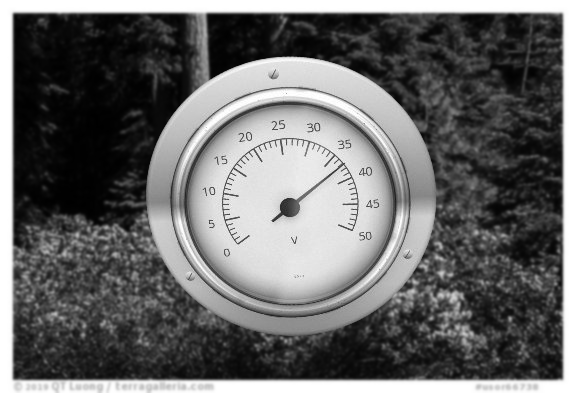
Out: {"value": 37, "unit": "V"}
